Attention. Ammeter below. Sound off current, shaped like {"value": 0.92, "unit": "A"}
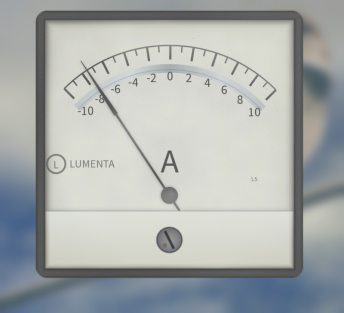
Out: {"value": -7.5, "unit": "A"}
